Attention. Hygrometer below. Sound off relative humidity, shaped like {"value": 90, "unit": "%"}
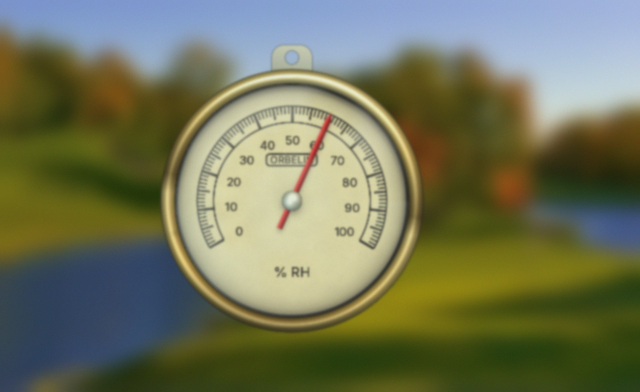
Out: {"value": 60, "unit": "%"}
